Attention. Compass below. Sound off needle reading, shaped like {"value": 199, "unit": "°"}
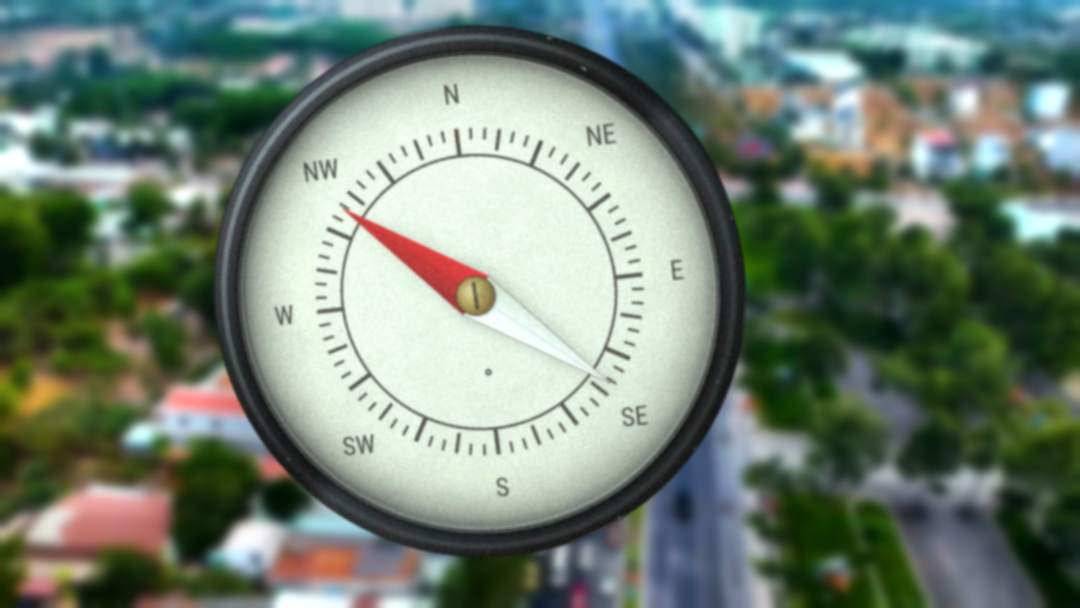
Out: {"value": 310, "unit": "°"}
